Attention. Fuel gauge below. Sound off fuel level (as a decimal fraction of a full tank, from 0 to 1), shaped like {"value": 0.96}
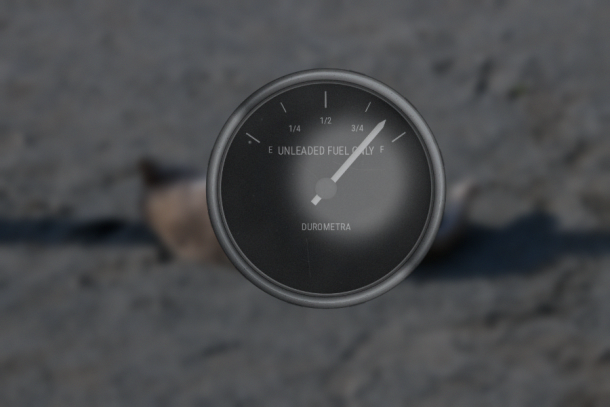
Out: {"value": 0.875}
